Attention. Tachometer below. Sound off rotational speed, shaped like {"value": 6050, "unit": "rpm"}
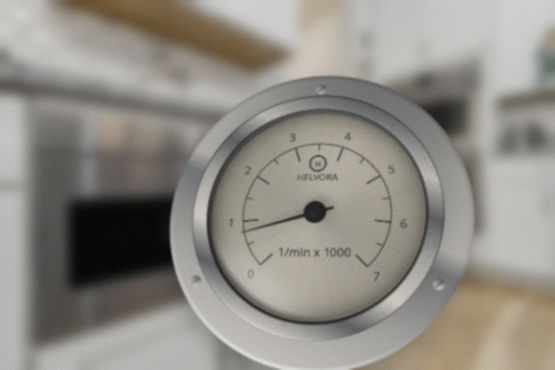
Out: {"value": 750, "unit": "rpm"}
